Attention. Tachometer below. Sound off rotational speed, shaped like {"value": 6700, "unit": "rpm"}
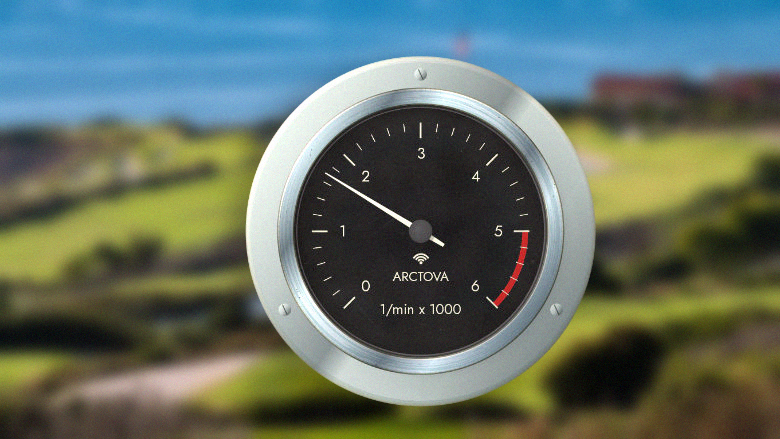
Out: {"value": 1700, "unit": "rpm"}
